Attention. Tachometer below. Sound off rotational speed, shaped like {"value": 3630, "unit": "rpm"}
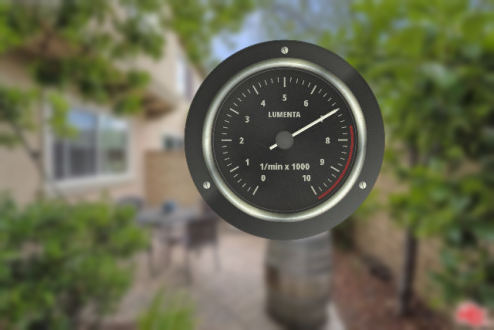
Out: {"value": 7000, "unit": "rpm"}
